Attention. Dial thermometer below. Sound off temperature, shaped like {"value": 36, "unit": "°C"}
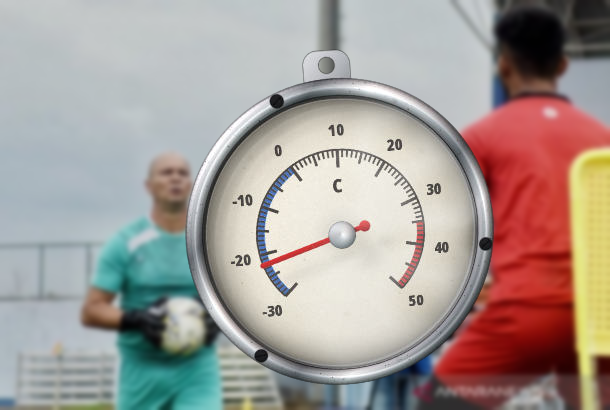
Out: {"value": -22, "unit": "°C"}
